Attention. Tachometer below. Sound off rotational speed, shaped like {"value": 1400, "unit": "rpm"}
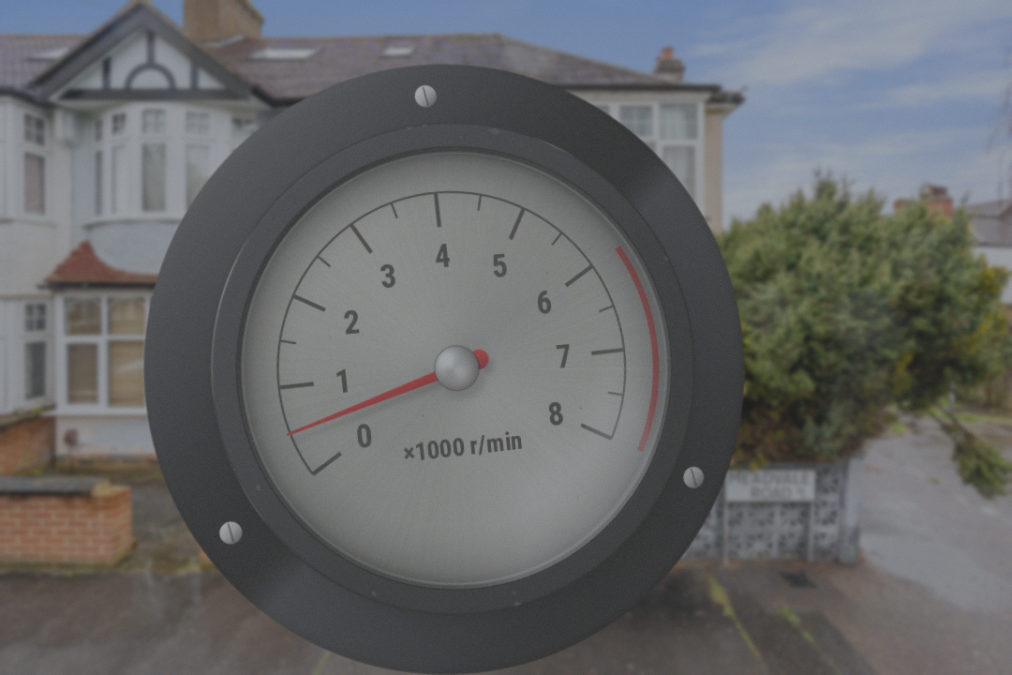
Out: {"value": 500, "unit": "rpm"}
